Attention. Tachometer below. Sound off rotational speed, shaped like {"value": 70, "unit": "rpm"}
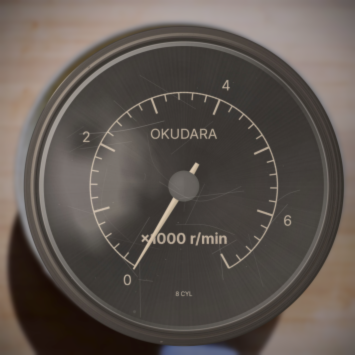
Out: {"value": 0, "unit": "rpm"}
